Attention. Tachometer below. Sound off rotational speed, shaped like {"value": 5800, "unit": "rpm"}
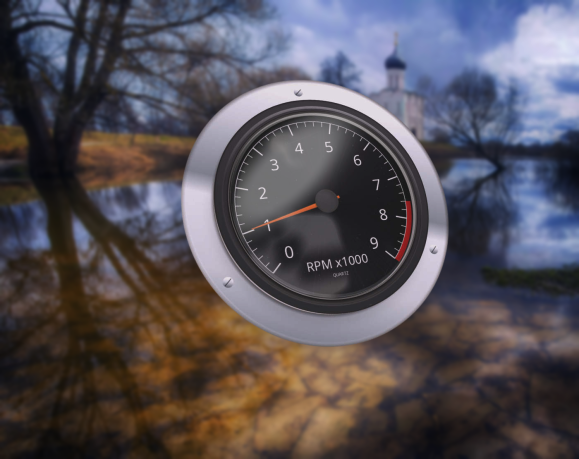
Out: {"value": 1000, "unit": "rpm"}
